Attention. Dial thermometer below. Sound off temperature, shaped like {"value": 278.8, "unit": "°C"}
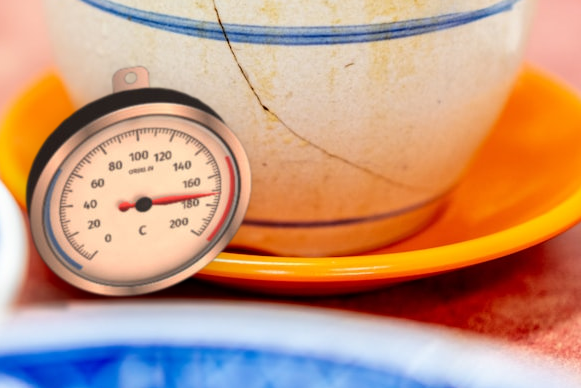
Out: {"value": 170, "unit": "°C"}
